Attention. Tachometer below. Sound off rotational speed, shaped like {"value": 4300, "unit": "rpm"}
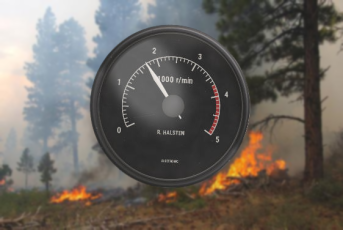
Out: {"value": 1700, "unit": "rpm"}
